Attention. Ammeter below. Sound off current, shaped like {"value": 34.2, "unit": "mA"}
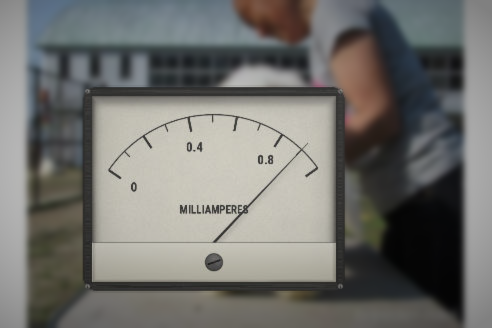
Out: {"value": 0.9, "unit": "mA"}
